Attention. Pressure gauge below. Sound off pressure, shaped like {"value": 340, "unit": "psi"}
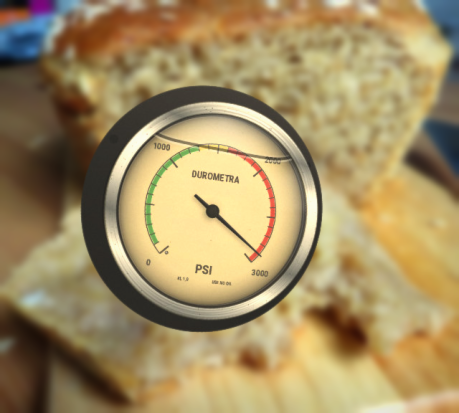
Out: {"value": 2900, "unit": "psi"}
